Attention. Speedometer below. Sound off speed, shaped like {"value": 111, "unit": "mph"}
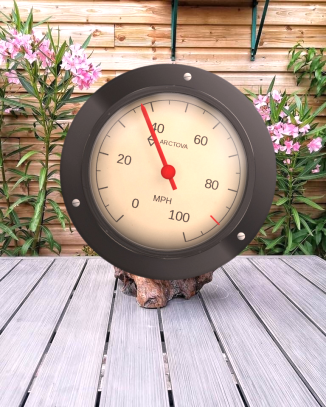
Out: {"value": 37.5, "unit": "mph"}
